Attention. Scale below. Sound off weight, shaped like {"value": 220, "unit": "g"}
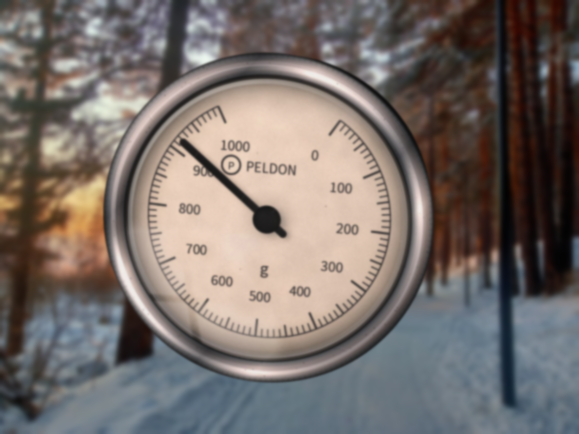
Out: {"value": 920, "unit": "g"}
